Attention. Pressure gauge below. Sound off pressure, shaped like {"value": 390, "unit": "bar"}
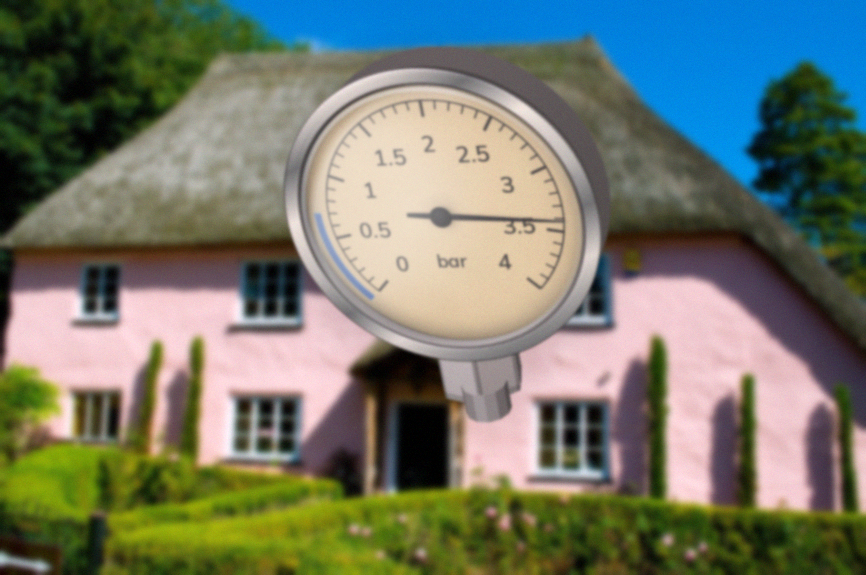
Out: {"value": 3.4, "unit": "bar"}
